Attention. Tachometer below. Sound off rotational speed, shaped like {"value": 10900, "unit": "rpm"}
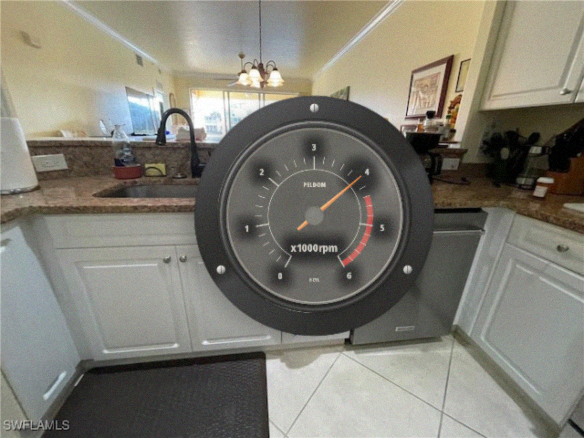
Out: {"value": 4000, "unit": "rpm"}
